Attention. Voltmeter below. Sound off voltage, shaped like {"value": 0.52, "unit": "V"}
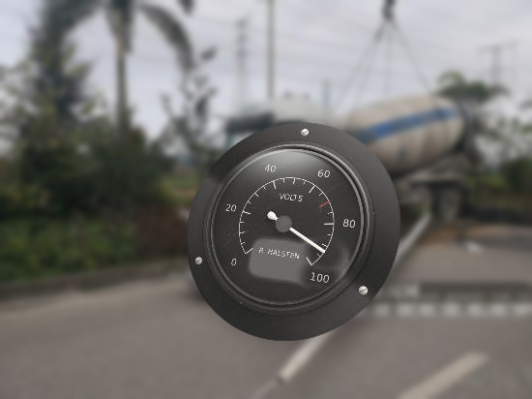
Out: {"value": 92.5, "unit": "V"}
